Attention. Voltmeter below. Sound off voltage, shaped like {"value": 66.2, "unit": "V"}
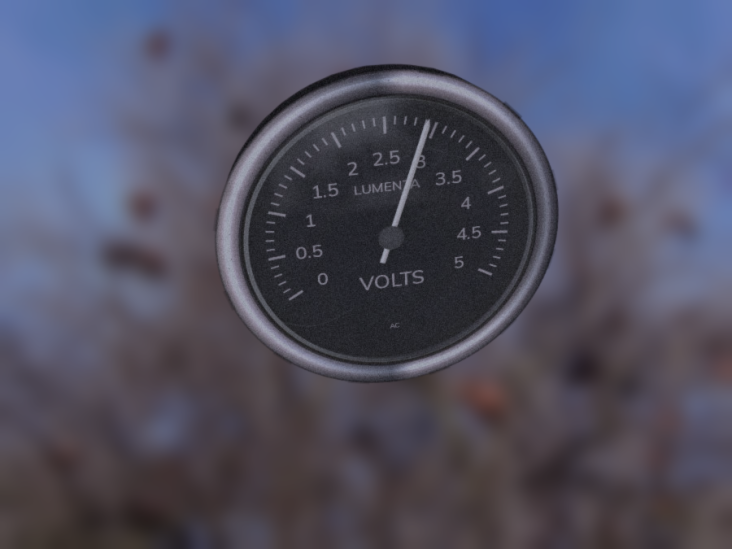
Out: {"value": 2.9, "unit": "V"}
